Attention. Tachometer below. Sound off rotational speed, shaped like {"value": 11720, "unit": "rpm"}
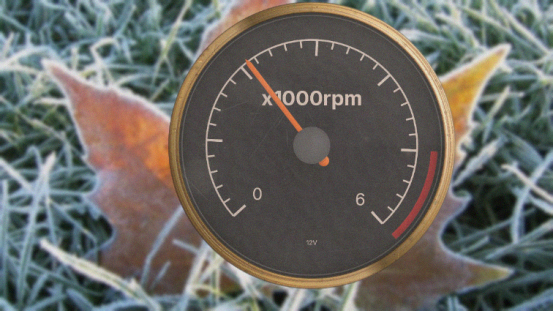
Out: {"value": 2100, "unit": "rpm"}
